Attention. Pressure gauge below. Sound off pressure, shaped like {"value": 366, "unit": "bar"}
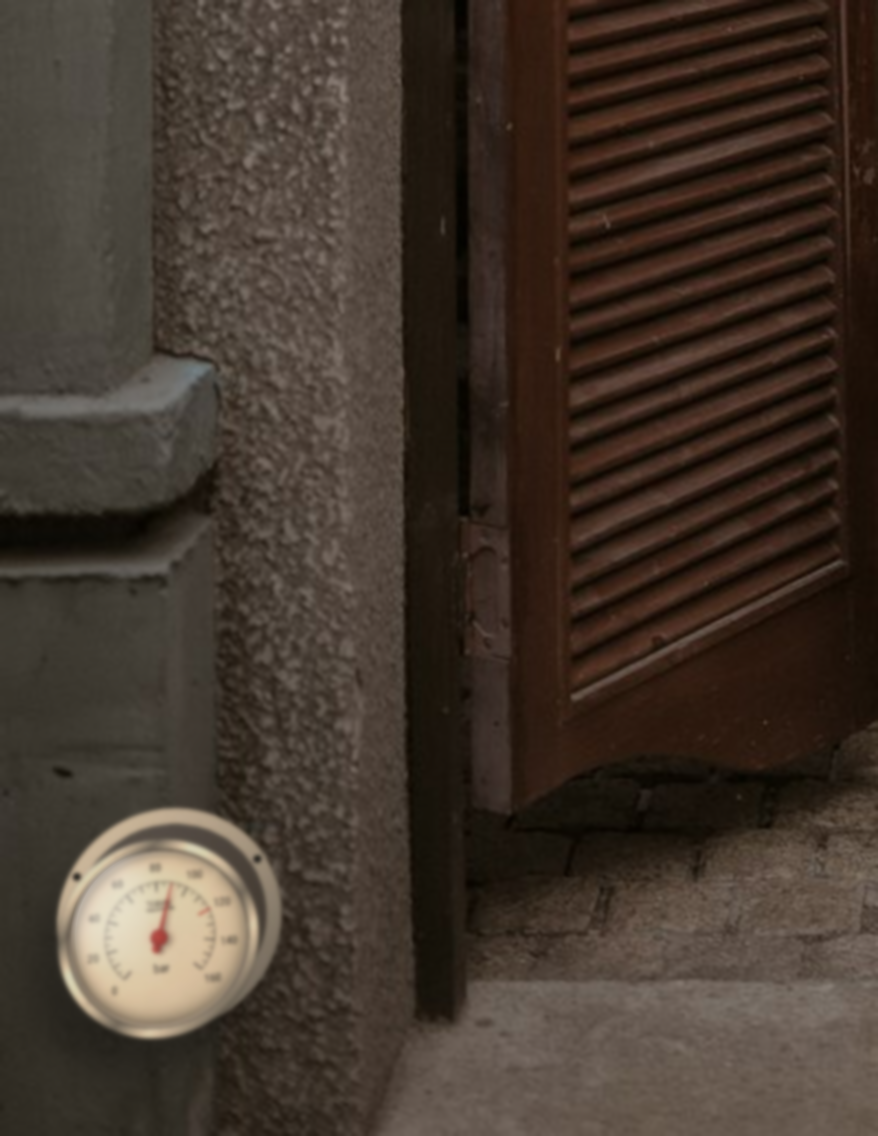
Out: {"value": 90, "unit": "bar"}
